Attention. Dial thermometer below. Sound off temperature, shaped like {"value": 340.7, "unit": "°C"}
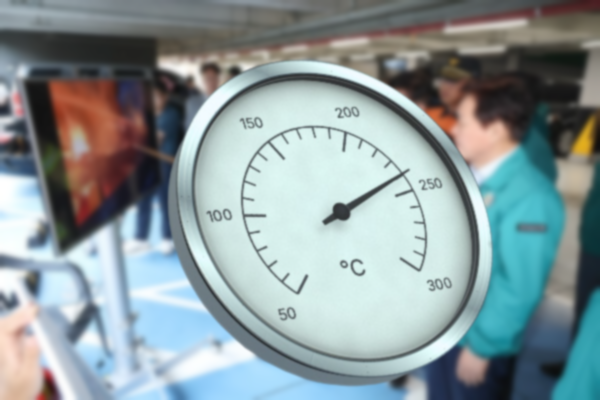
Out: {"value": 240, "unit": "°C"}
